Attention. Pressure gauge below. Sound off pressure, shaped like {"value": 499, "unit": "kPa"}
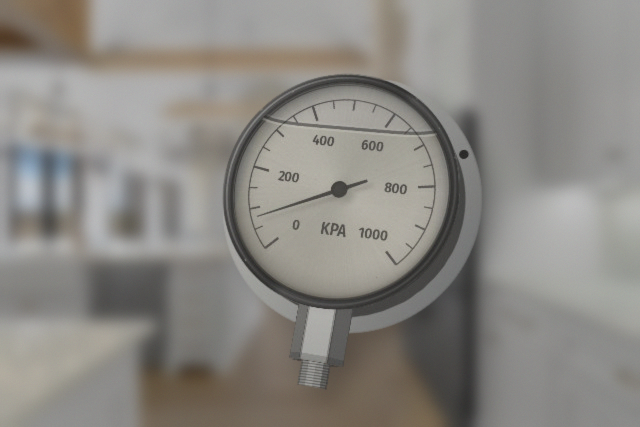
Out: {"value": 75, "unit": "kPa"}
